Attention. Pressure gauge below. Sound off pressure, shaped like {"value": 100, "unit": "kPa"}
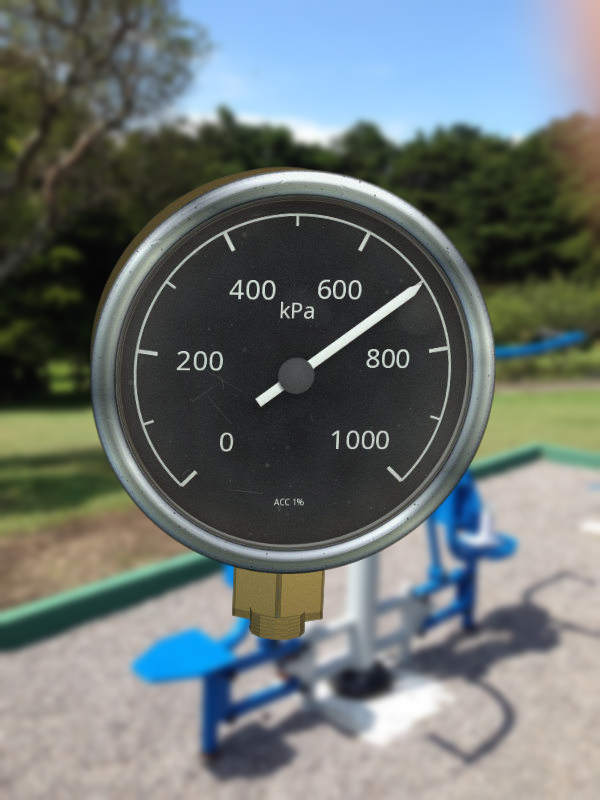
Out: {"value": 700, "unit": "kPa"}
